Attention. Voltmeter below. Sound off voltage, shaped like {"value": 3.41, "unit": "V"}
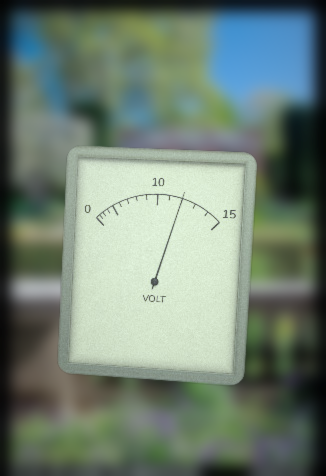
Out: {"value": 12, "unit": "V"}
